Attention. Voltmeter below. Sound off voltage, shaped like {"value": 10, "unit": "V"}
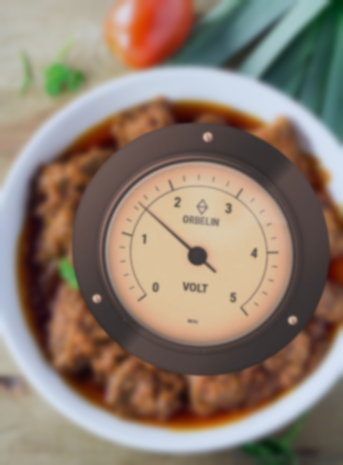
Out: {"value": 1.5, "unit": "V"}
